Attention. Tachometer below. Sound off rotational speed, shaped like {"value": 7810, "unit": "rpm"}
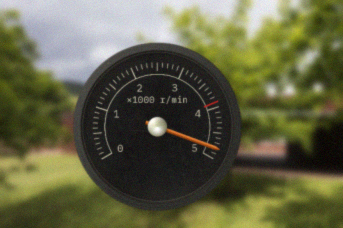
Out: {"value": 4800, "unit": "rpm"}
